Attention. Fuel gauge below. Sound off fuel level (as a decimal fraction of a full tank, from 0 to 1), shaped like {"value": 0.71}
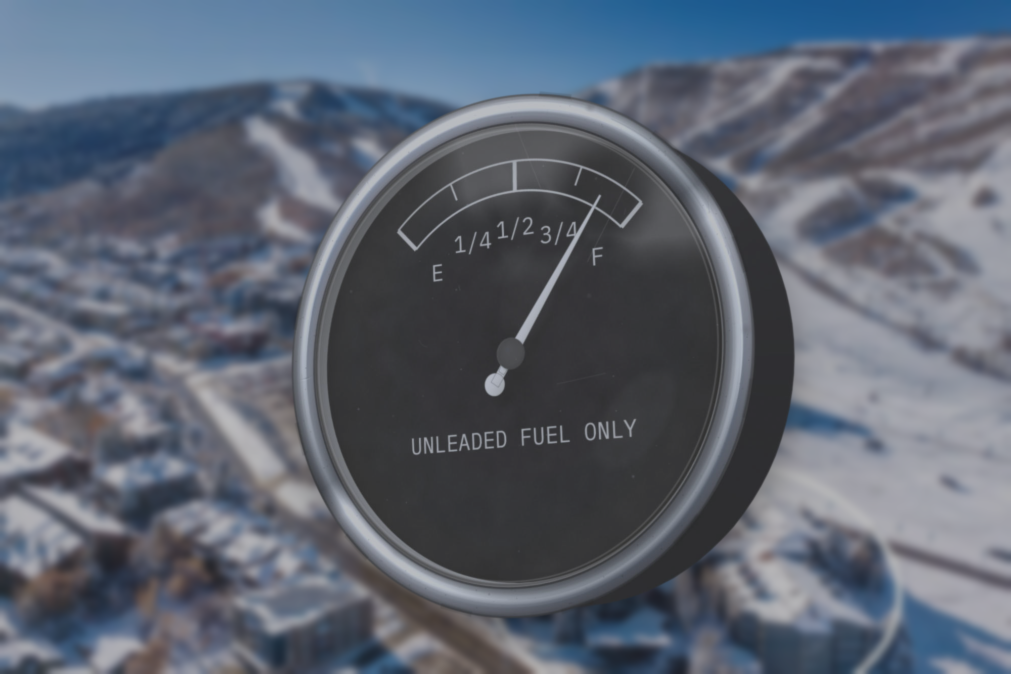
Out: {"value": 0.875}
